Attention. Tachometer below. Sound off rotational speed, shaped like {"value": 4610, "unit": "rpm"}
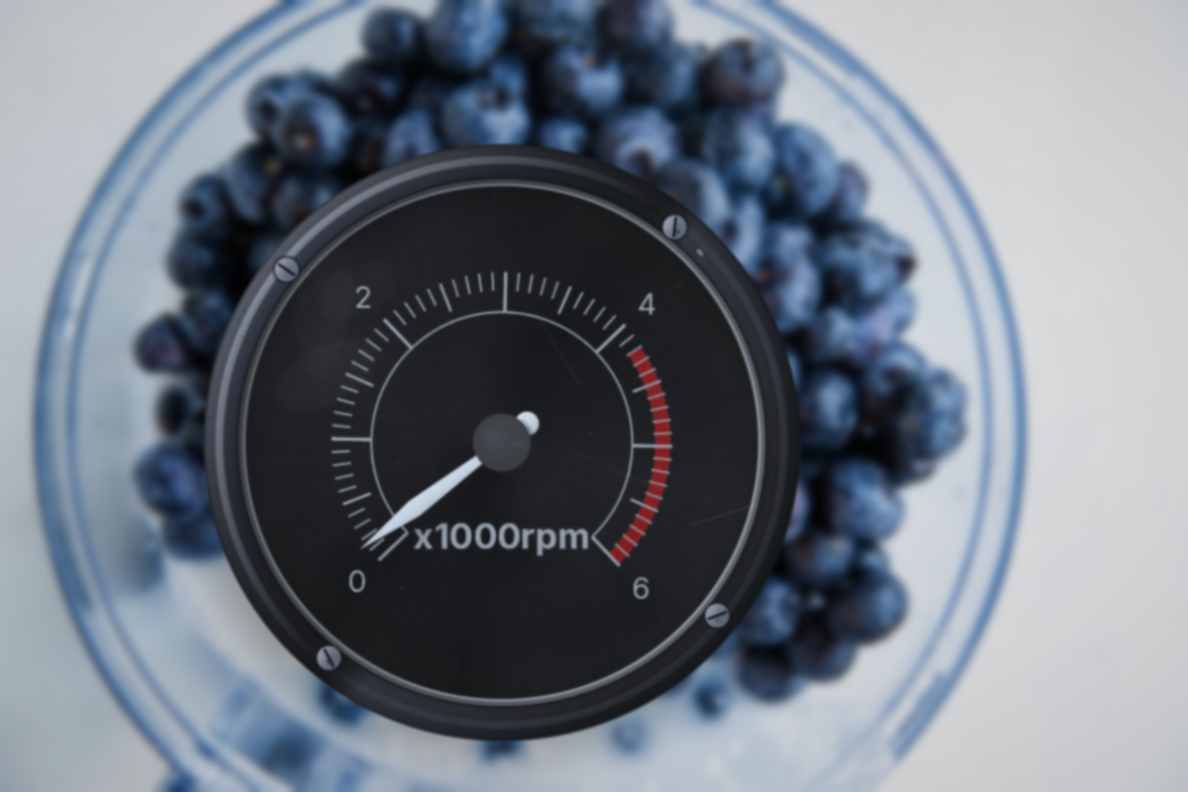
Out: {"value": 150, "unit": "rpm"}
